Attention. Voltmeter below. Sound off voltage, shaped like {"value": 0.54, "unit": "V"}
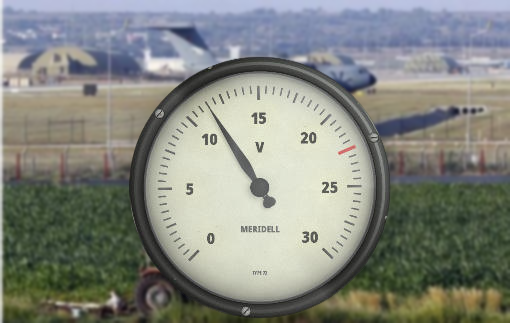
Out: {"value": 11.5, "unit": "V"}
